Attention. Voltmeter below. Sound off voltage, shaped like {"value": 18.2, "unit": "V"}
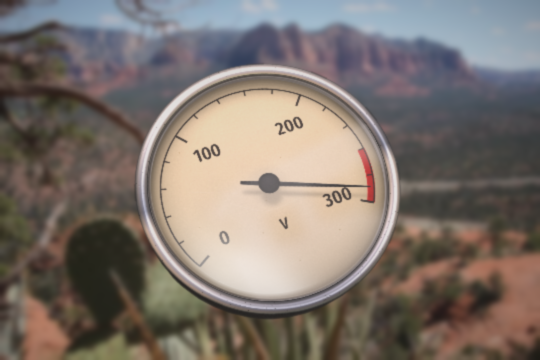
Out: {"value": 290, "unit": "V"}
